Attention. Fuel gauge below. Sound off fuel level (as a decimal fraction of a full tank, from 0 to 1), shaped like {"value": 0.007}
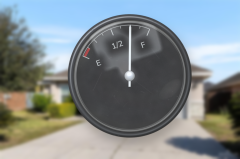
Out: {"value": 0.75}
